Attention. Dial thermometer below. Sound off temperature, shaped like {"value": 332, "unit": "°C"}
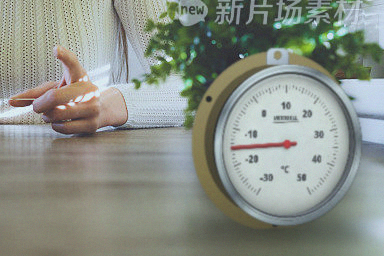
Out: {"value": -15, "unit": "°C"}
